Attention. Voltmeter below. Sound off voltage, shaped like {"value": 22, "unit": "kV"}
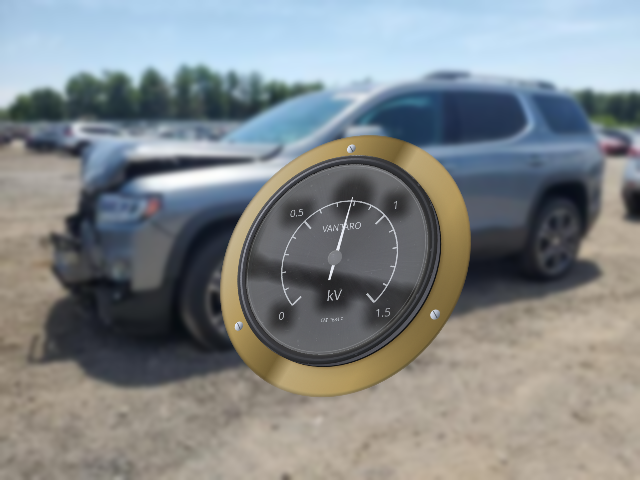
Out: {"value": 0.8, "unit": "kV"}
